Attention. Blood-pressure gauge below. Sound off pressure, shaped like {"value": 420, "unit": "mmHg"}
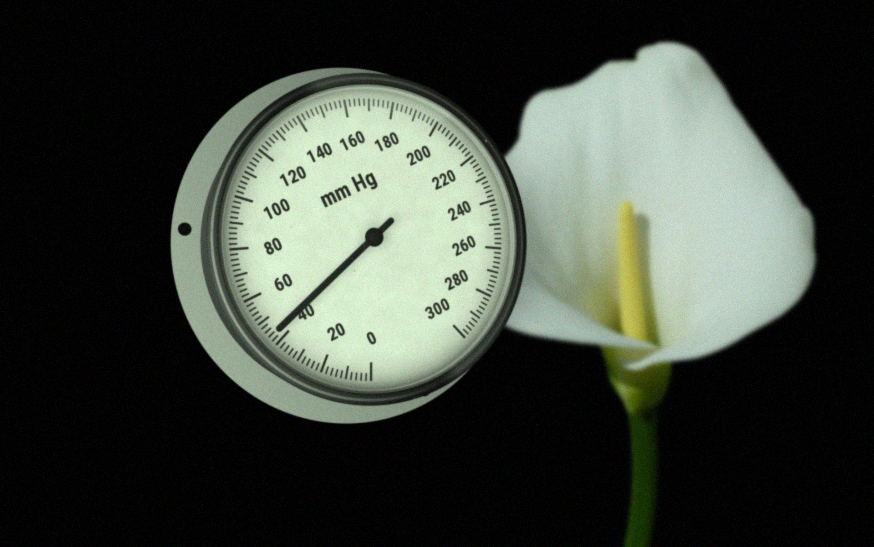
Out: {"value": 44, "unit": "mmHg"}
